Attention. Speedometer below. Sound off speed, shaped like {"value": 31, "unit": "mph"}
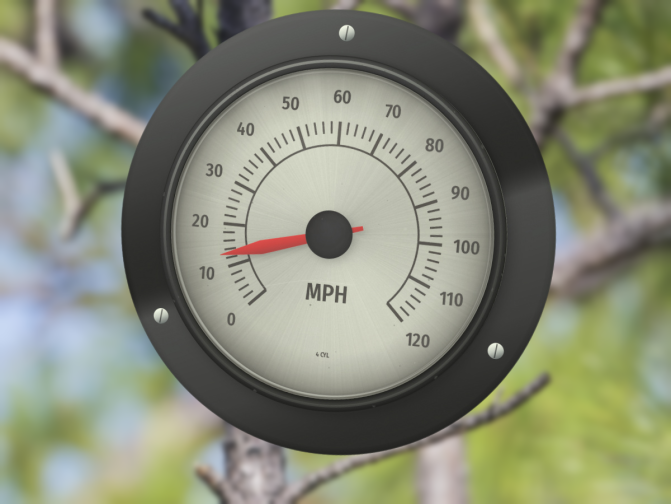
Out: {"value": 13, "unit": "mph"}
